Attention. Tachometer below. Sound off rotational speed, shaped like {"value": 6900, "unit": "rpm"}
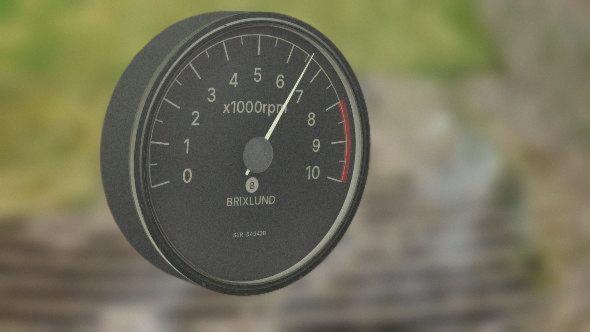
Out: {"value": 6500, "unit": "rpm"}
